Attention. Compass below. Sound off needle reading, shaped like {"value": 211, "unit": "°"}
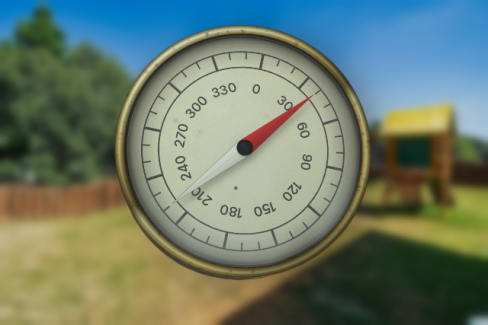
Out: {"value": 40, "unit": "°"}
